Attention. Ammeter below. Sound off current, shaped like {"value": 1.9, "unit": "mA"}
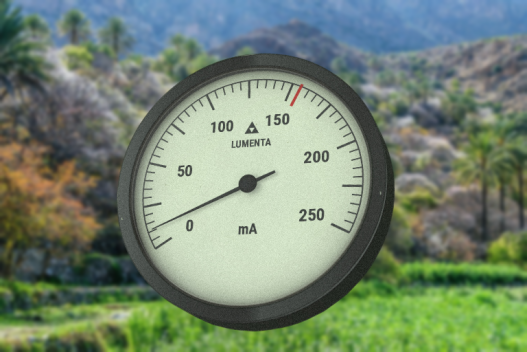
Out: {"value": 10, "unit": "mA"}
